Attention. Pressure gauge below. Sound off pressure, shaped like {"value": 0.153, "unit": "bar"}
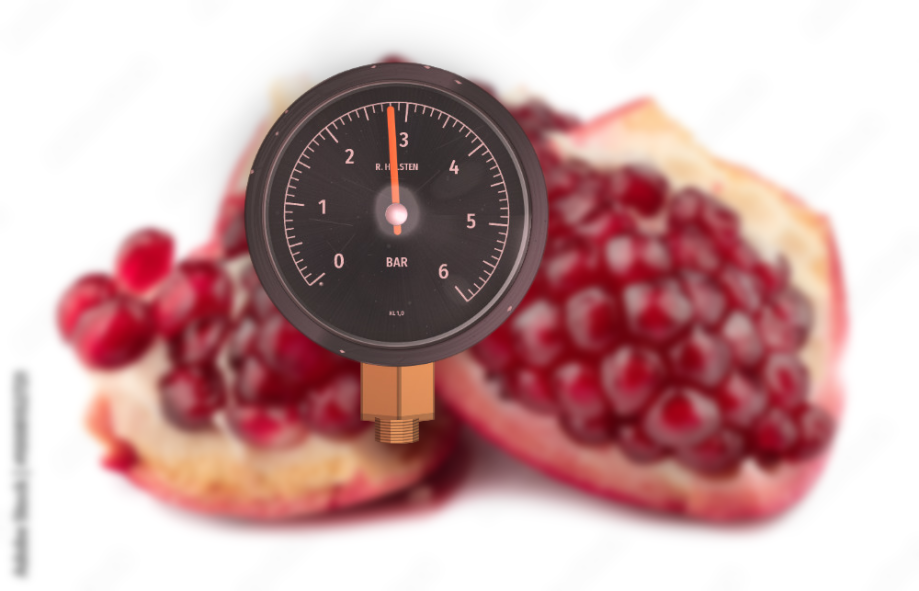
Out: {"value": 2.8, "unit": "bar"}
